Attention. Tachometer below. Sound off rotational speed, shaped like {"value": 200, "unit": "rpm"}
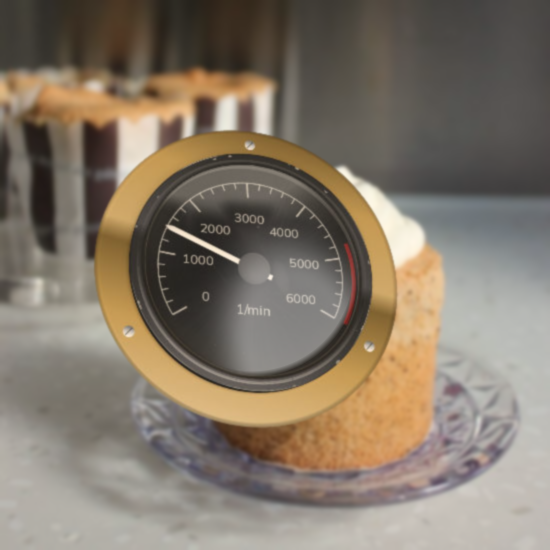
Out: {"value": 1400, "unit": "rpm"}
